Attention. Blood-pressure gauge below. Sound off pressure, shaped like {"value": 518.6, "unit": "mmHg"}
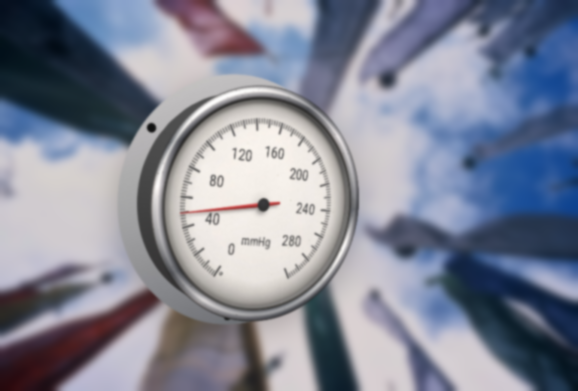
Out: {"value": 50, "unit": "mmHg"}
